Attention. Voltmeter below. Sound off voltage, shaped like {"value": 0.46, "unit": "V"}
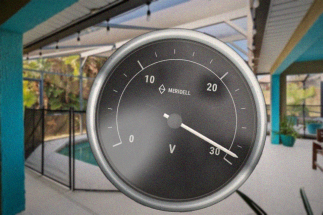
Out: {"value": 29, "unit": "V"}
